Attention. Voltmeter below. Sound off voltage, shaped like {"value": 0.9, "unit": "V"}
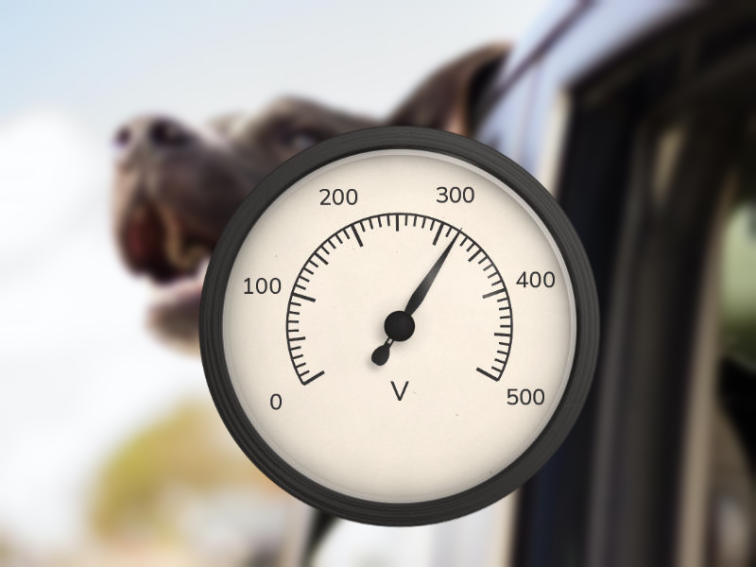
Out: {"value": 320, "unit": "V"}
